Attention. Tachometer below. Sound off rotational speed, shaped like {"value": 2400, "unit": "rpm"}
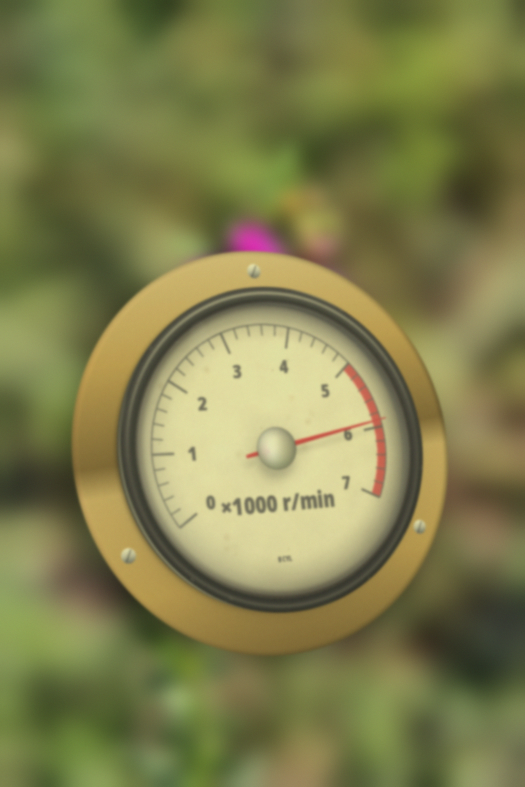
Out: {"value": 5900, "unit": "rpm"}
